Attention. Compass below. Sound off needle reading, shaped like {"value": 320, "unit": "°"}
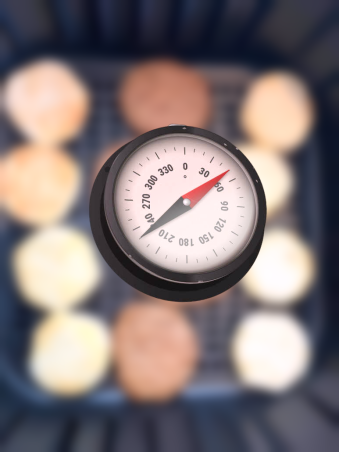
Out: {"value": 50, "unit": "°"}
